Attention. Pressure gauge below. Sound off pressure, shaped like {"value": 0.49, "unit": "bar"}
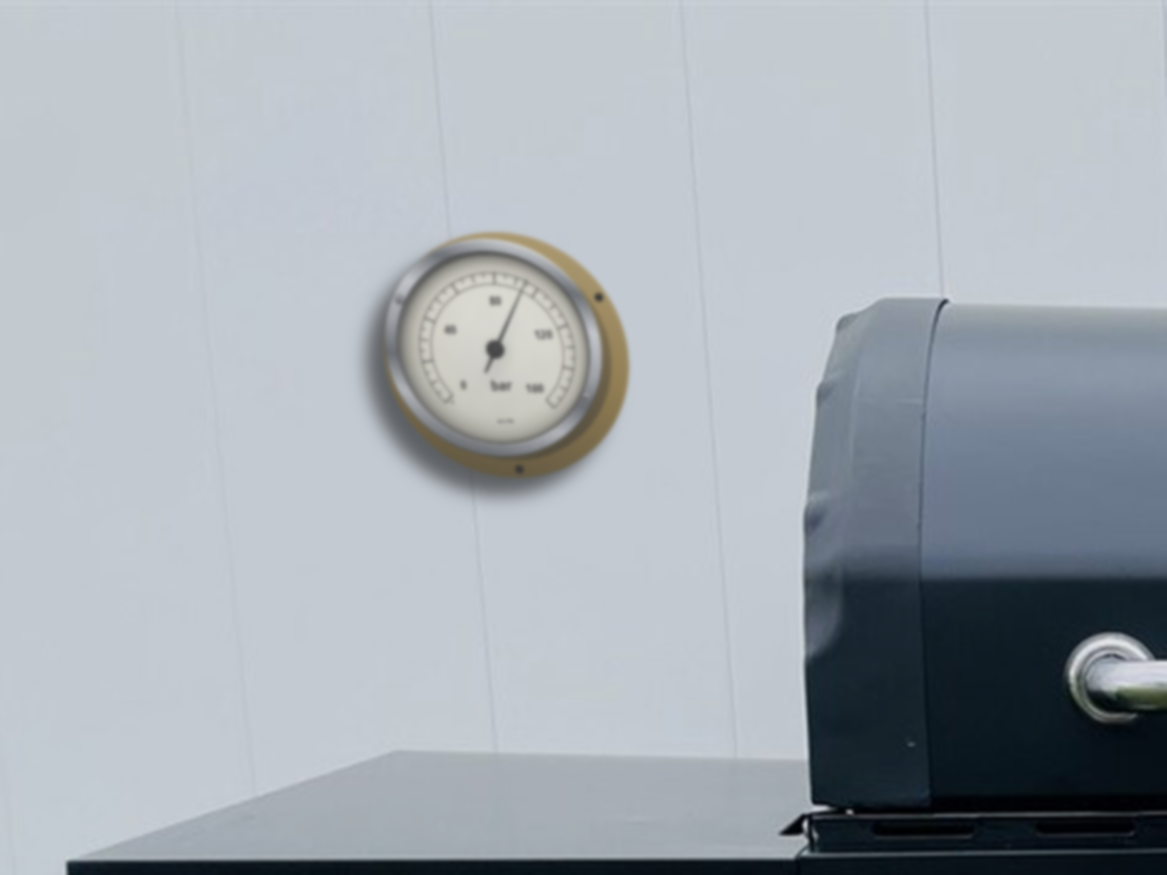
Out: {"value": 95, "unit": "bar"}
